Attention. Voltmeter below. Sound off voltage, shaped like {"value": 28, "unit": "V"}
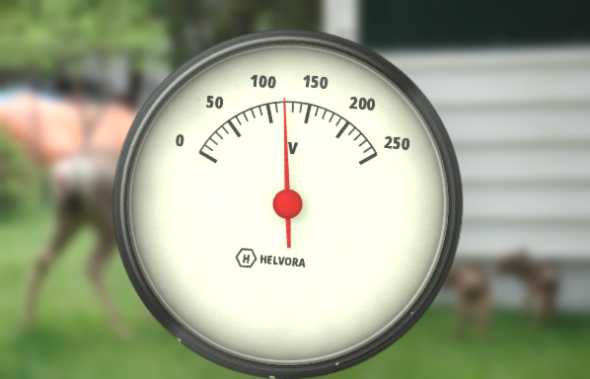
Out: {"value": 120, "unit": "V"}
